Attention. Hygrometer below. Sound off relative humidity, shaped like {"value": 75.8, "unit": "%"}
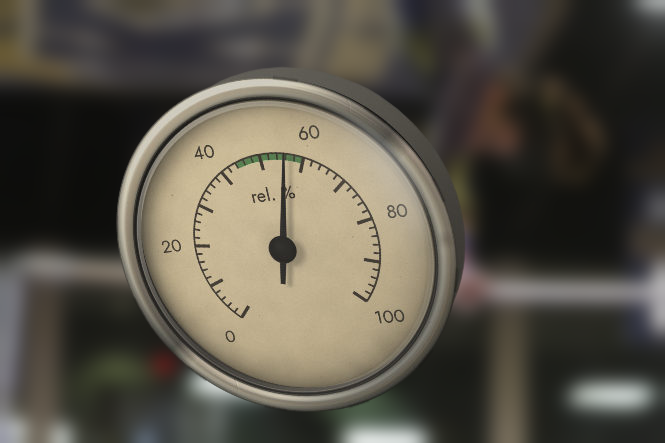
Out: {"value": 56, "unit": "%"}
